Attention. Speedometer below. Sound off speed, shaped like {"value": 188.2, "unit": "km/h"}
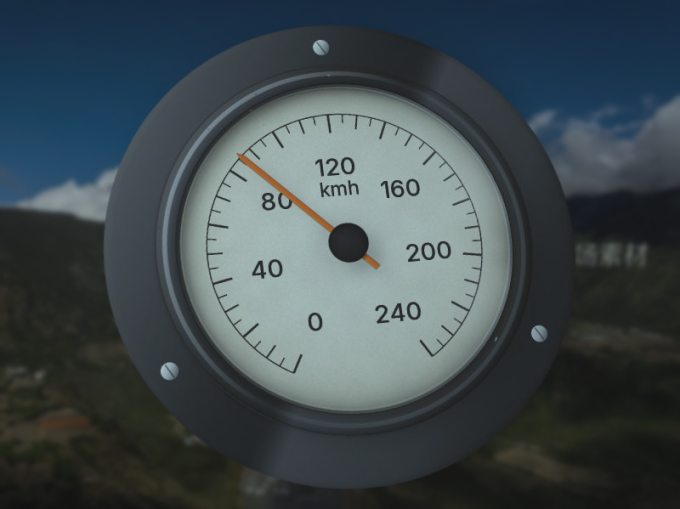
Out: {"value": 85, "unit": "km/h"}
